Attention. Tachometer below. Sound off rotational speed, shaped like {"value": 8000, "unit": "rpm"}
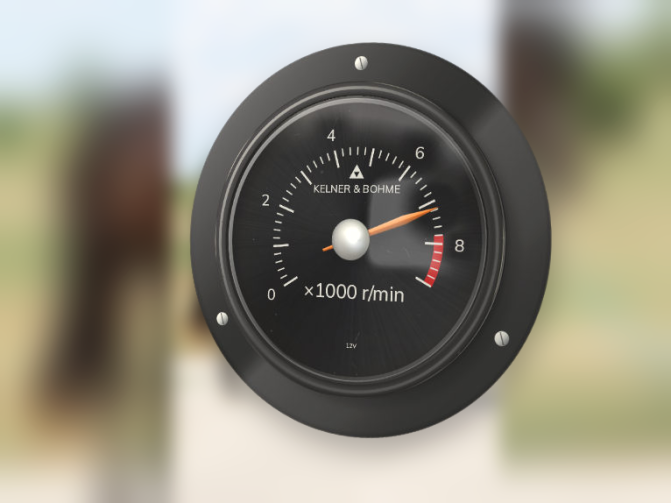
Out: {"value": 7200, "unit": "rpm"}
